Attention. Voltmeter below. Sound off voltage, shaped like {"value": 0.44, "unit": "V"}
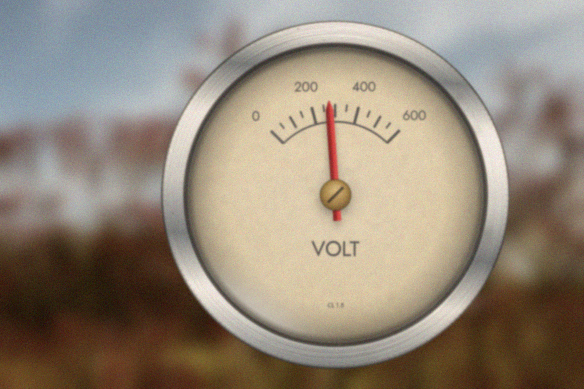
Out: {"value": 275, "unit": "V"}
